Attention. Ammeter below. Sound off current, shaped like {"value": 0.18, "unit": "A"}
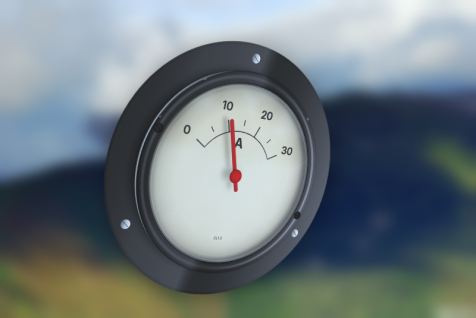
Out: {"value": 10, "unit": "A"}
